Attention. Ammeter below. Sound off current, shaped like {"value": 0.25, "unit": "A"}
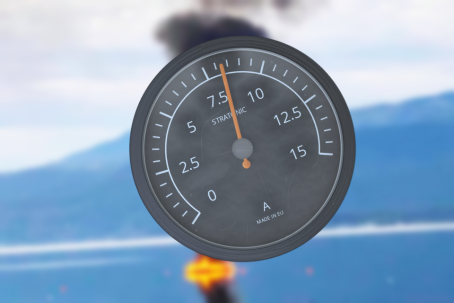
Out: {"value": 8.25, "unit": "A"}
